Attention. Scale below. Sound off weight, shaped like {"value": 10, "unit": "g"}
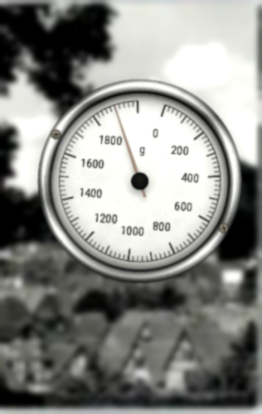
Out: {"value": 1900, "unit": "g"}
